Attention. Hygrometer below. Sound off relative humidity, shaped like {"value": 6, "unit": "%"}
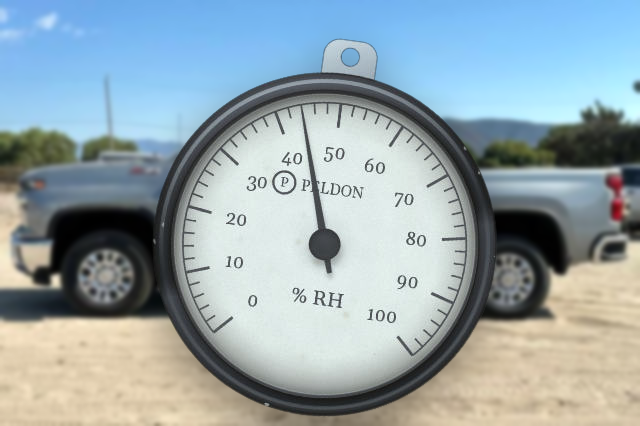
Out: {"value": 44, "unit": "%"}
